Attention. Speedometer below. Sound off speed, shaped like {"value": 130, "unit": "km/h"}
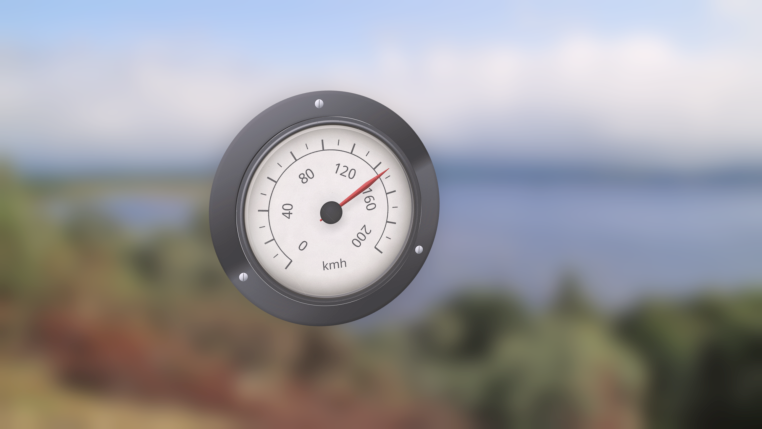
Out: {"value": 145, "unit": "km/h"}
